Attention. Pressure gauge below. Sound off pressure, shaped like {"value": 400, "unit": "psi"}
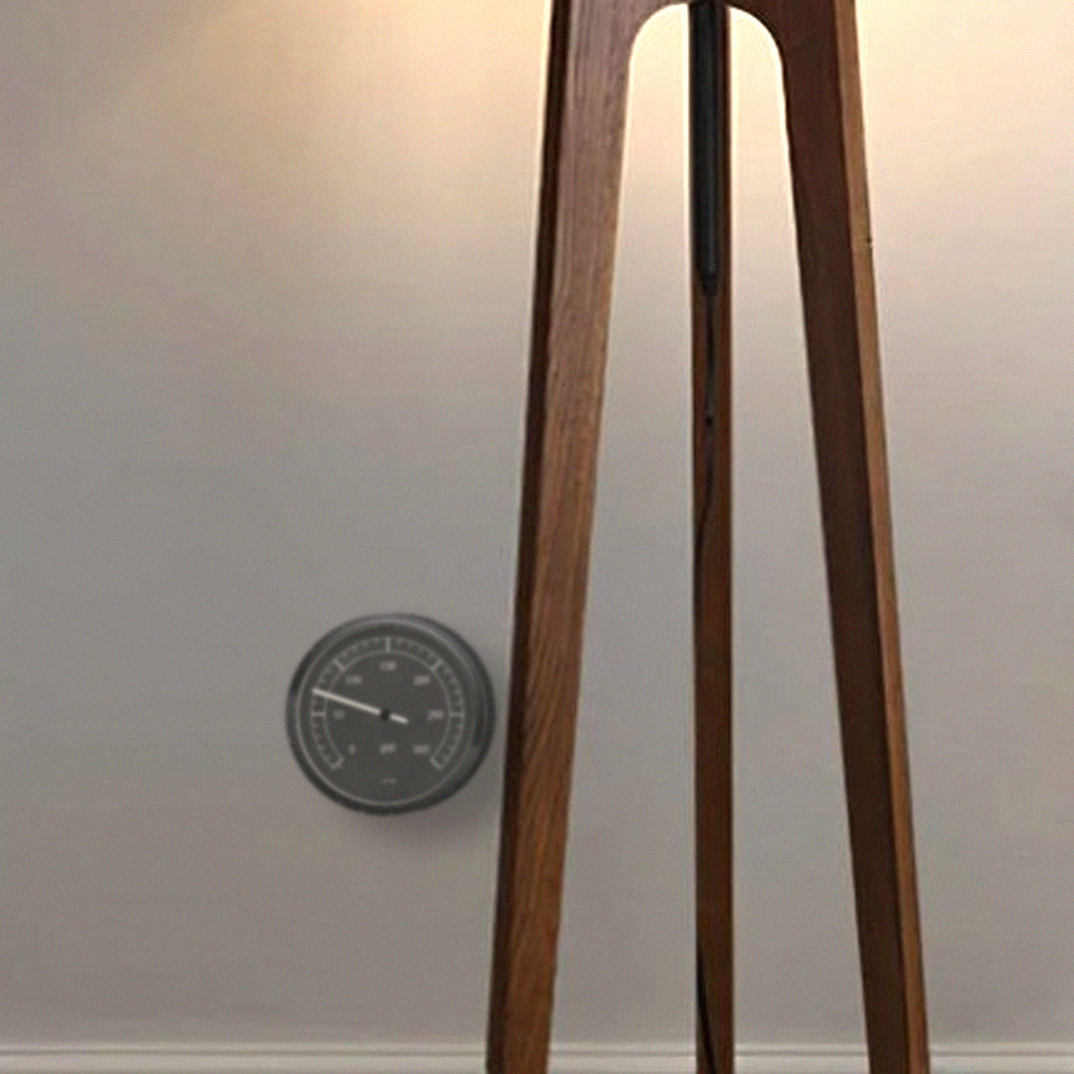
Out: {"value": 70, "unit": "psi"}
